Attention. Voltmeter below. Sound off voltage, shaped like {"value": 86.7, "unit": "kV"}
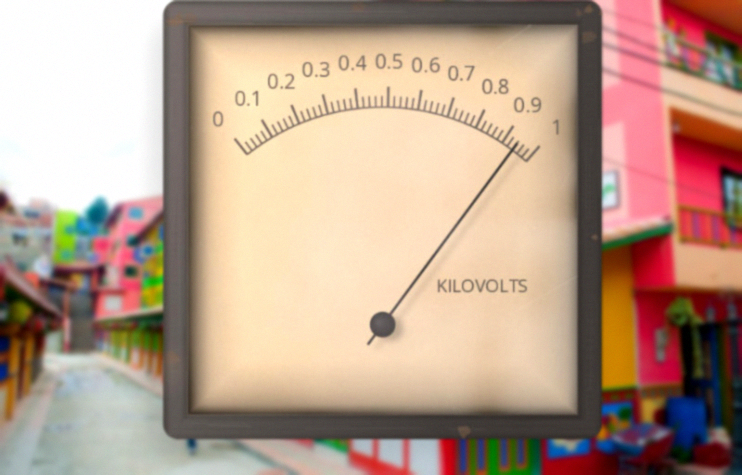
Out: {"value": 0.94, "unit": "kV"}
